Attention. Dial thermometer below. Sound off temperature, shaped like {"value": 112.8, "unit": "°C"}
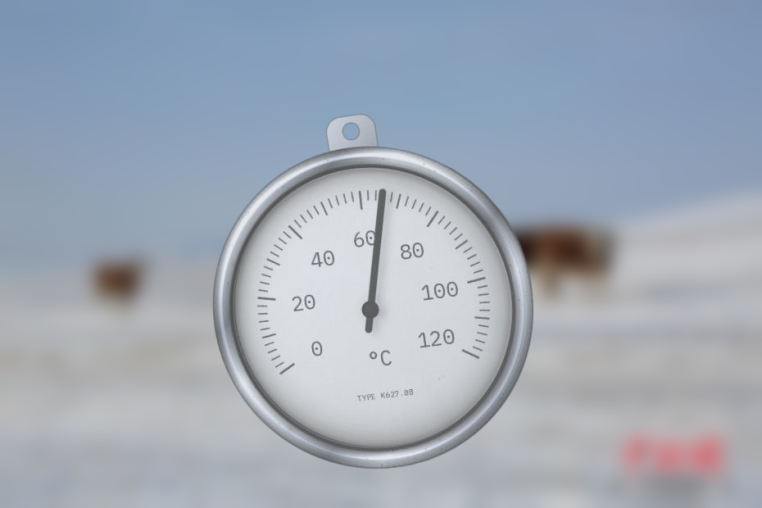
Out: {"value": 66, "unit": "°C"}
